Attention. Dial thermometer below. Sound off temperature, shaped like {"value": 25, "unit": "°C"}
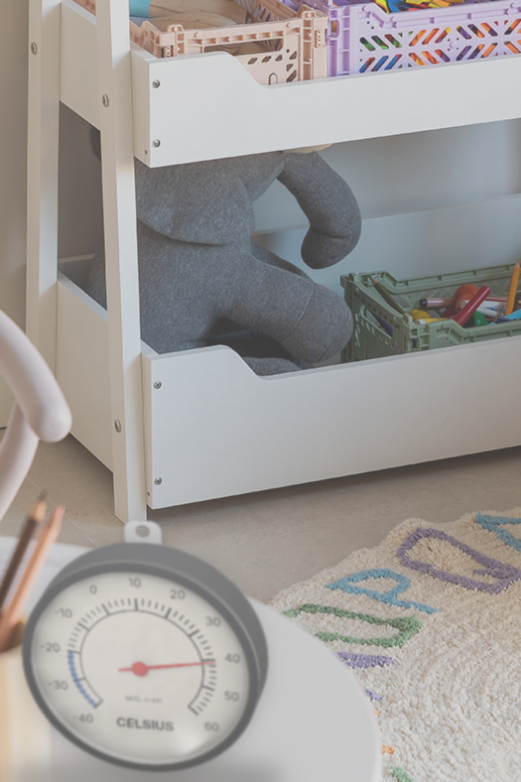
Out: {"value": 40, "unit": "°C"}
